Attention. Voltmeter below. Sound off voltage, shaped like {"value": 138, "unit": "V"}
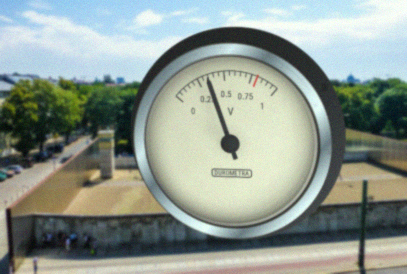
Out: {"value": 0.35, "unit": "V"}
